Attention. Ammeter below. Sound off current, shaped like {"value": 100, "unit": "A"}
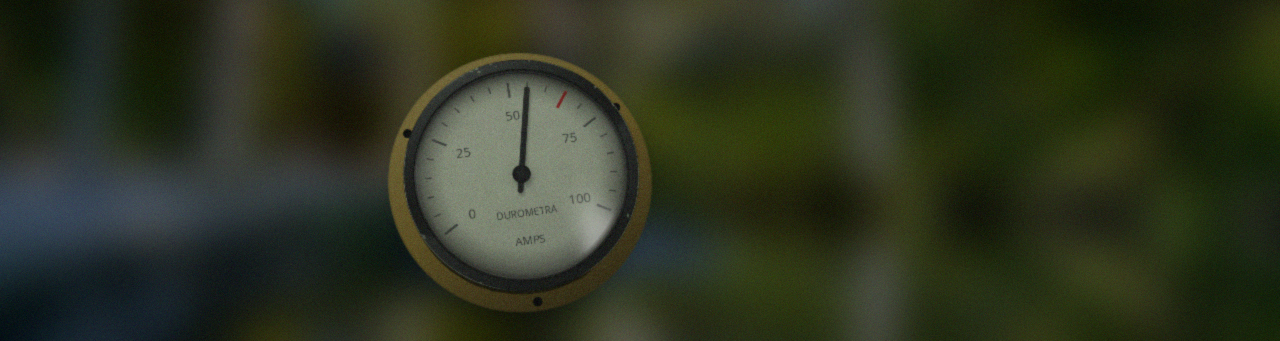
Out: {"value": 55, "unit": "A"}
